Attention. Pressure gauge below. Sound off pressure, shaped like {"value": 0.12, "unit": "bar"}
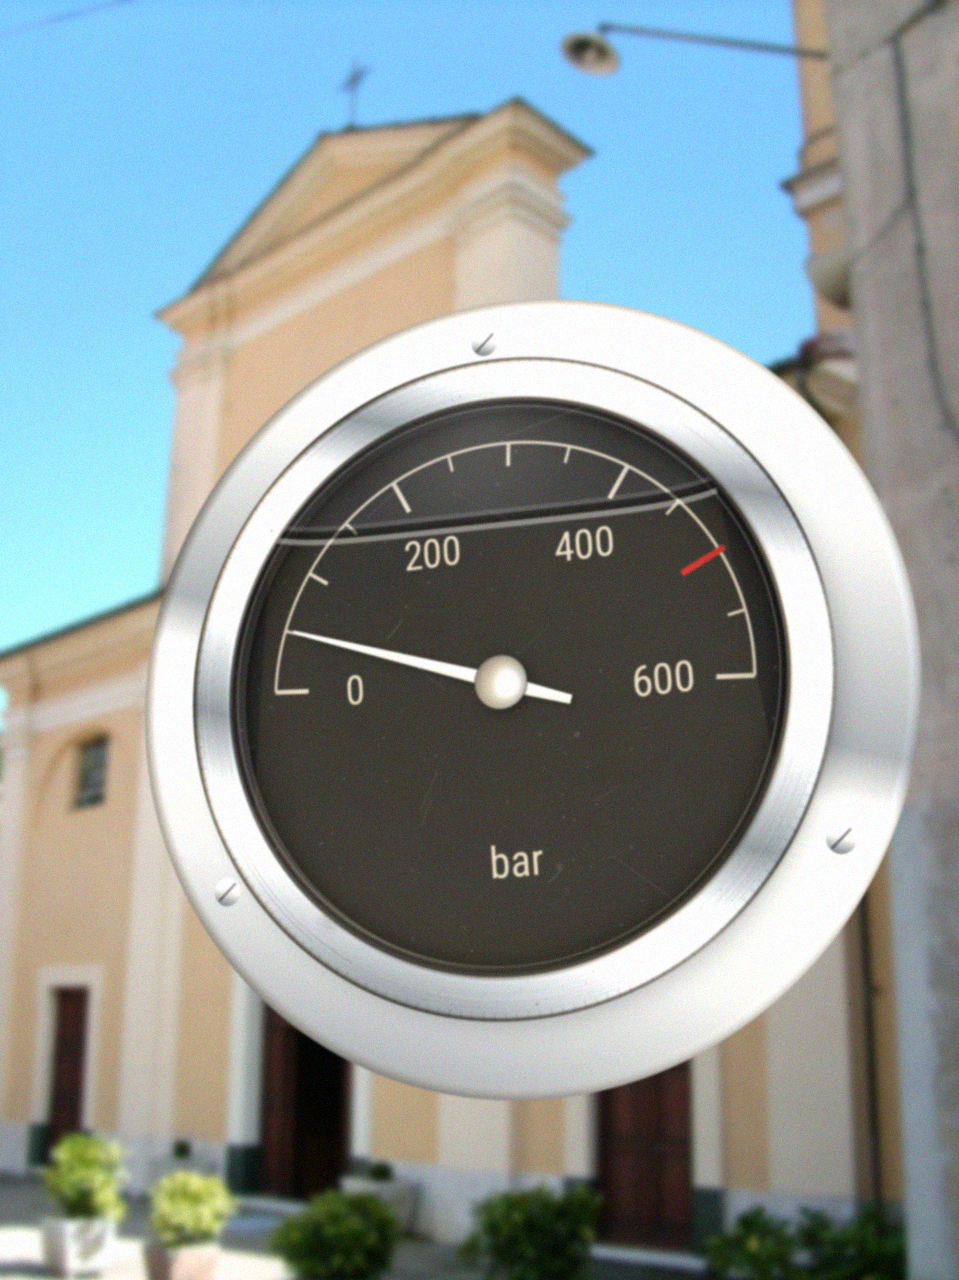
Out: {"value": 50, "unit": "bar"}
